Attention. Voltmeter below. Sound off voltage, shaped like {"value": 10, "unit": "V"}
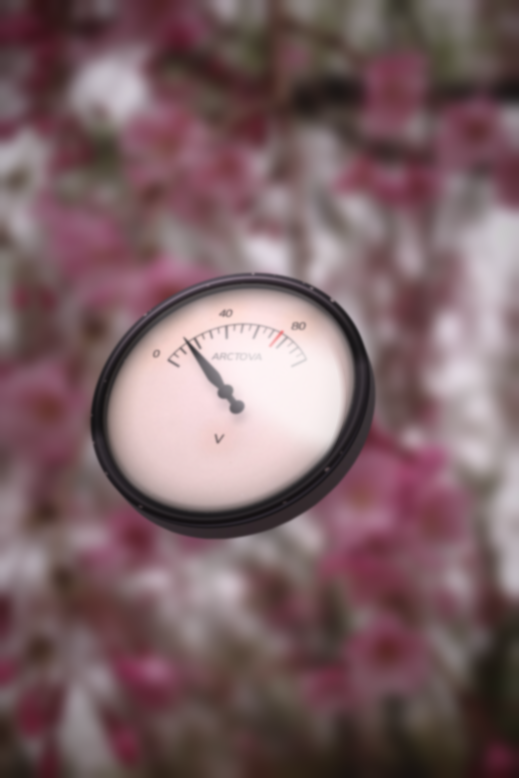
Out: {"value": 15, "unit": "V"}
